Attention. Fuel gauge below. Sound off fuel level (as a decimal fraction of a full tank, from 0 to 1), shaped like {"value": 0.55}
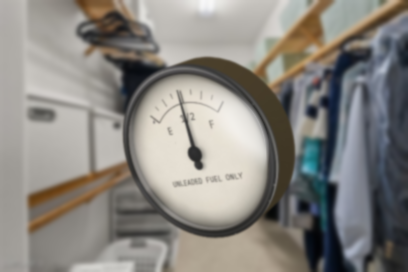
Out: {"value": 0.5}
